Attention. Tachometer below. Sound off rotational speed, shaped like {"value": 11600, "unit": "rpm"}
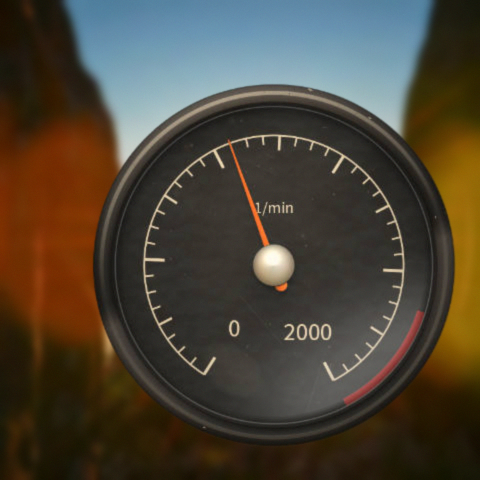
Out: {"value": 850, "unit": "rpm"}
